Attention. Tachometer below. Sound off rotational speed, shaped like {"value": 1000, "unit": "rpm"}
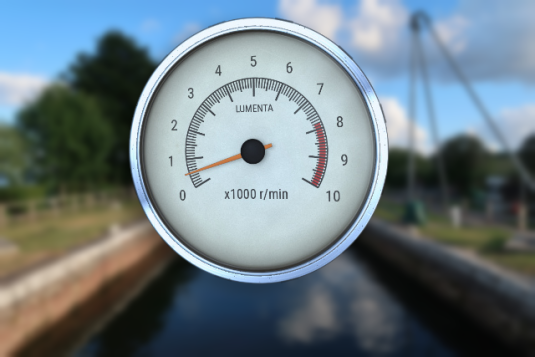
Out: {"value": 500, "unit": "rpm"}
